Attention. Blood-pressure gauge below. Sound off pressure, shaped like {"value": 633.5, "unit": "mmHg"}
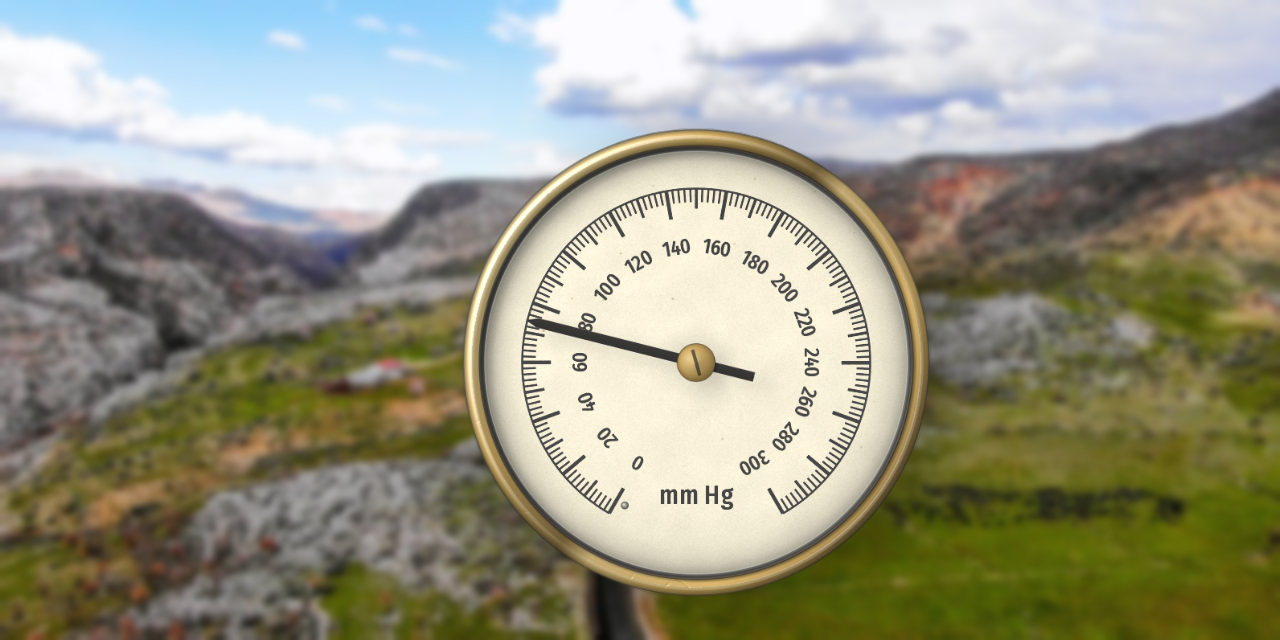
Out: {"value": 74, "unit": "mmHg"}
